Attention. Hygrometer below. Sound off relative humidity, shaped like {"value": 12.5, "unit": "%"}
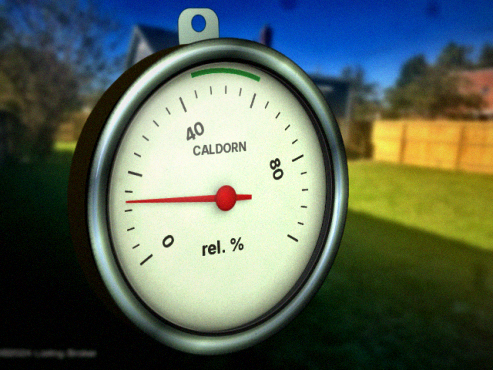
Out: {"value": 14, "unit": "%"}
